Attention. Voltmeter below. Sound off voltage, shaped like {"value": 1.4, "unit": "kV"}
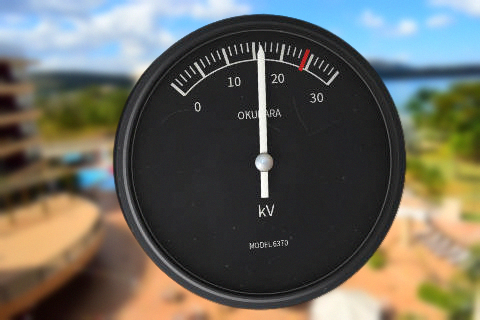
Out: {"value": 16, "unit": "kV"}
